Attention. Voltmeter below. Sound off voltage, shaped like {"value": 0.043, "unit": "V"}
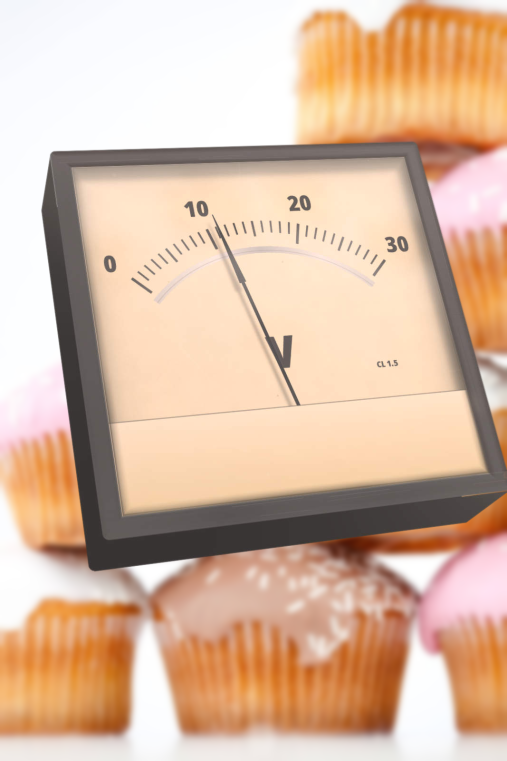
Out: {"value": 11, "unit": "V"}
